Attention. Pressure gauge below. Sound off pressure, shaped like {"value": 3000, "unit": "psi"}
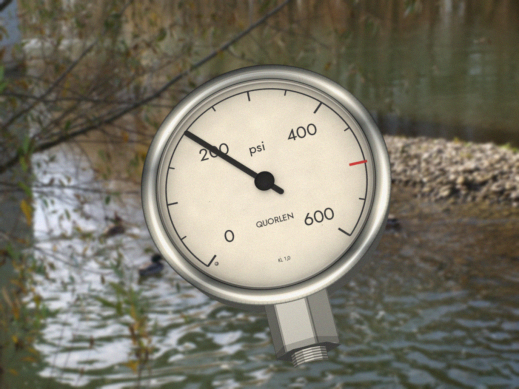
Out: {"value": 200, "unit": "psi"}
